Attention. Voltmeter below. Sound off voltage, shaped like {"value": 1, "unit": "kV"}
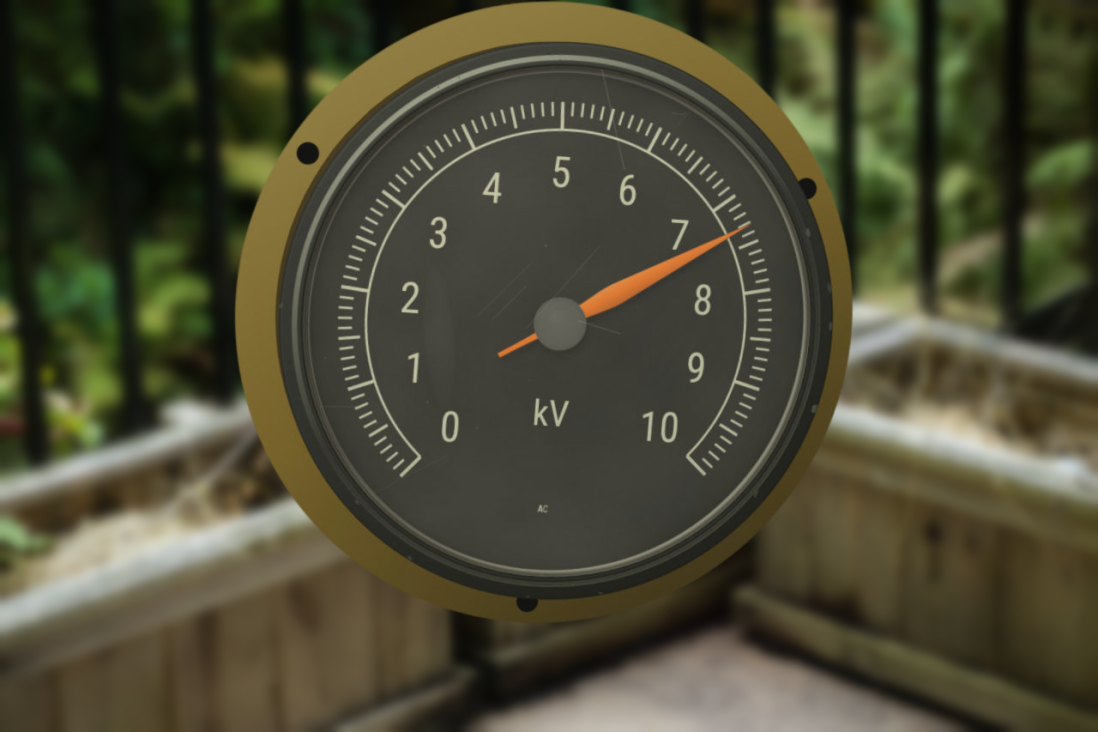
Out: {"value": 7.3, "unit": "kV"}
